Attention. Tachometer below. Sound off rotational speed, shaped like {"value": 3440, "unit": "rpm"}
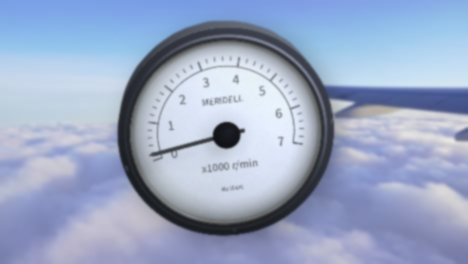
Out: {"value": 200, "unit": "rpm"}
